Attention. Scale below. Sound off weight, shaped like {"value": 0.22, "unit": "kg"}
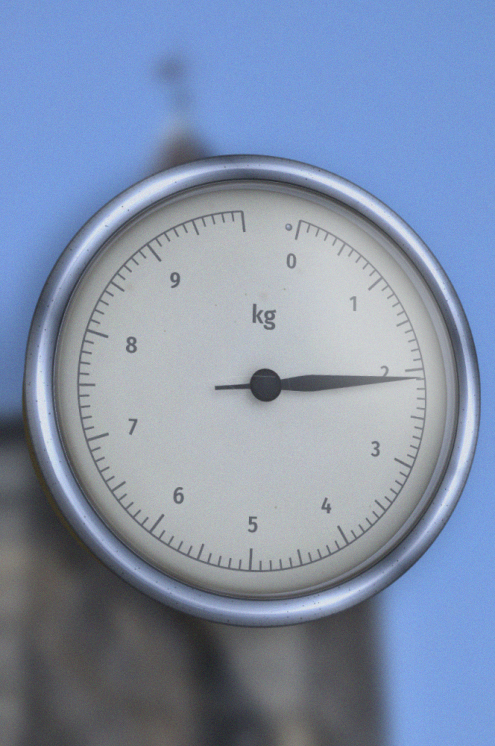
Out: {"value": 2.1, "unit": "kg"}
